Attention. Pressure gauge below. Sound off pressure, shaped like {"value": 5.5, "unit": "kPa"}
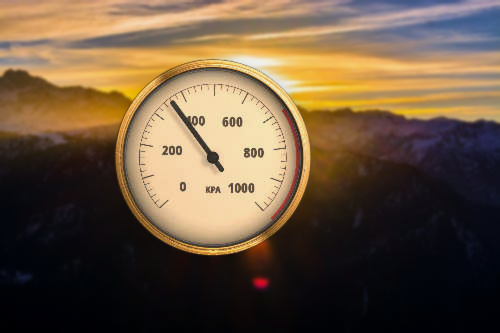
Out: {"value": 360, "unit": "kPa"}
